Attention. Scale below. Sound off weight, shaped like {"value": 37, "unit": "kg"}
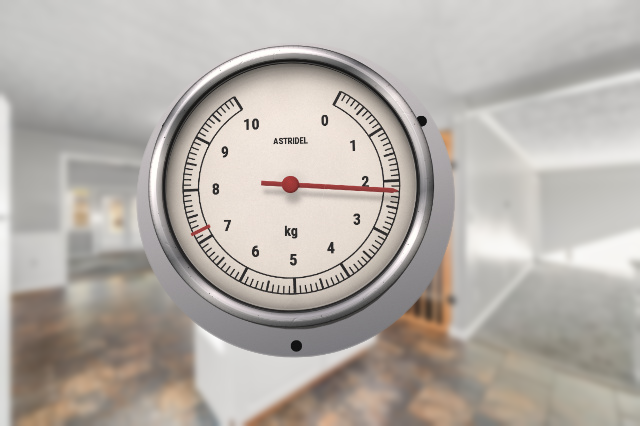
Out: {"value": 2.2, "unit": "kg"}
